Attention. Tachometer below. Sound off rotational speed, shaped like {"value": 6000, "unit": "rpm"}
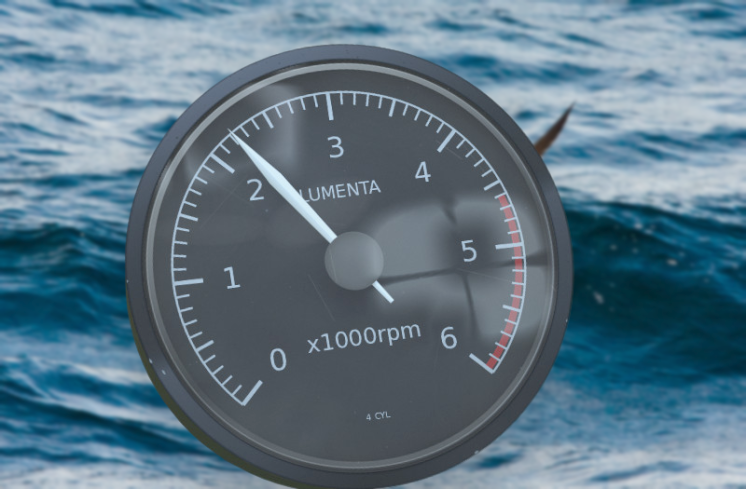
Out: {"value": 2200, "unit": "rpm"}
